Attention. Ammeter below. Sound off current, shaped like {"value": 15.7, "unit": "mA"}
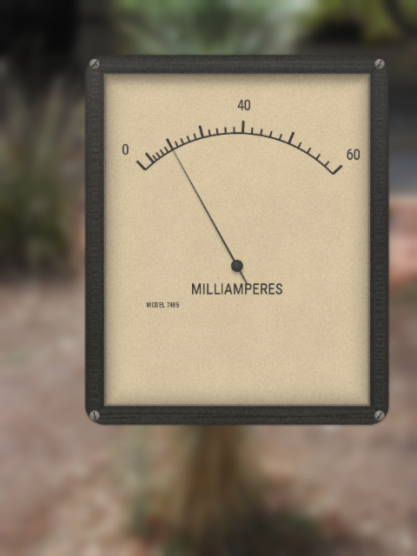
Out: {"value": 20, "unit": "mA"}
